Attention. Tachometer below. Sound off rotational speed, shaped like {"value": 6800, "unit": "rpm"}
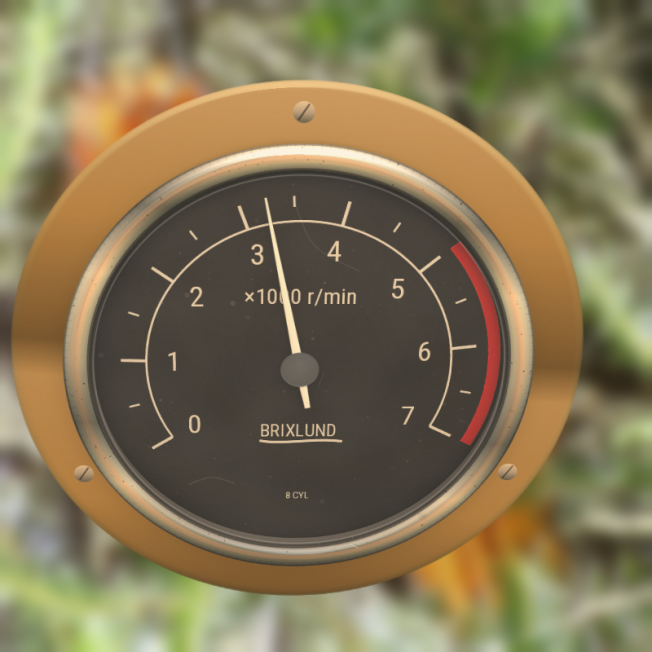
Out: {"value": 3250, "unit": "rpm"}
